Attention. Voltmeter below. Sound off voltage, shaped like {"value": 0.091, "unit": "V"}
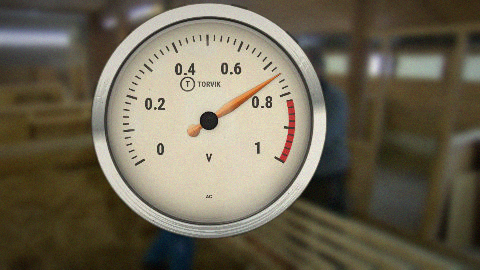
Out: {"value": 0.74, "unit": "V"}
